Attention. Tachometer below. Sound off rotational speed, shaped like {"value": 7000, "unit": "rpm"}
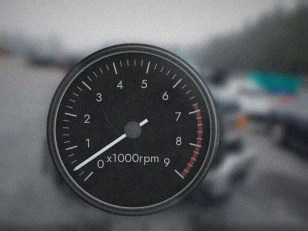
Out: {"value": 400, "unit": "rpm"}
